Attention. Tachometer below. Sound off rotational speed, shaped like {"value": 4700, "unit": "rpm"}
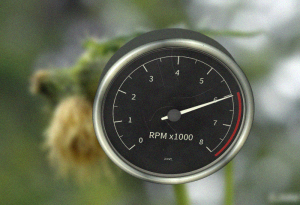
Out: {"value": 6000, "unit": "rpm"}
